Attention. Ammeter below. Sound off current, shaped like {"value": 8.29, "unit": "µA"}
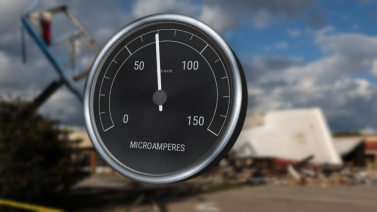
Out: {"value": 70, "unit": "µA"}
